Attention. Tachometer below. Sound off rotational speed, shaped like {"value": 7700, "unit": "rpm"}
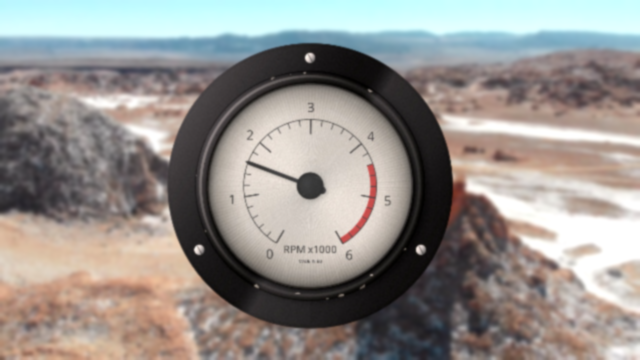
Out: {"value": 1600, "unit": "rpm"}
